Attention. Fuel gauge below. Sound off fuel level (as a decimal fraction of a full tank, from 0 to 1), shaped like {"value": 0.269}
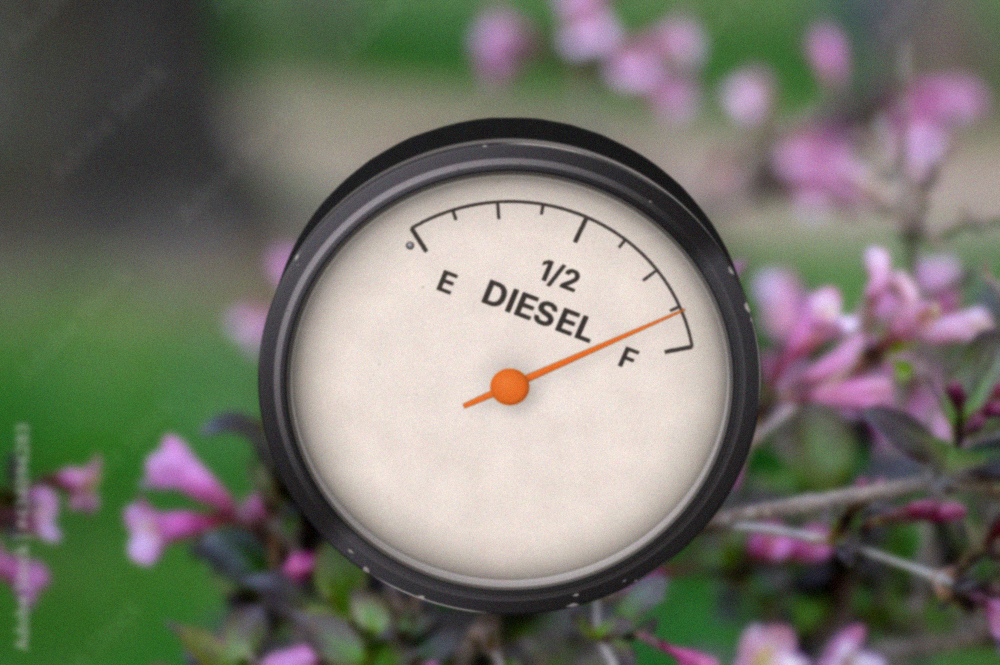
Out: {"value": 0.875}
